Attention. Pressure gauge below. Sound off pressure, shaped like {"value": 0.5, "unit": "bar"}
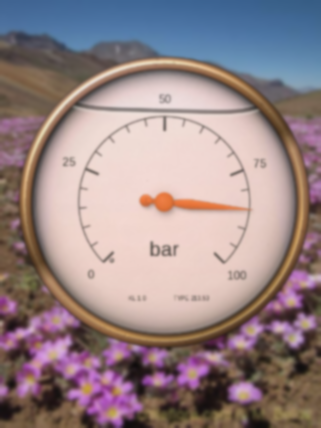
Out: {"value": 85, "unit": "bar"}
